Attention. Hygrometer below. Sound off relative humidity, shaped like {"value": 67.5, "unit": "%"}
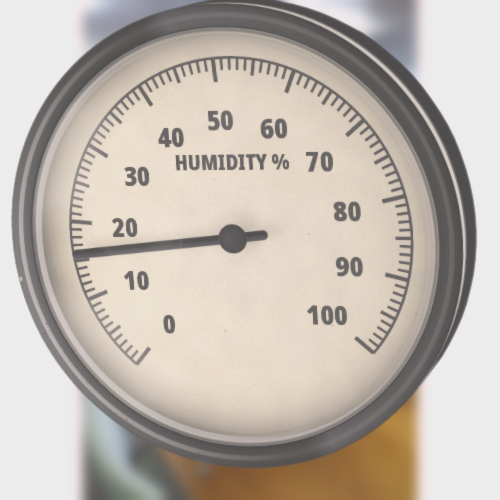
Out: {"value": 16, "unit": "%"}
